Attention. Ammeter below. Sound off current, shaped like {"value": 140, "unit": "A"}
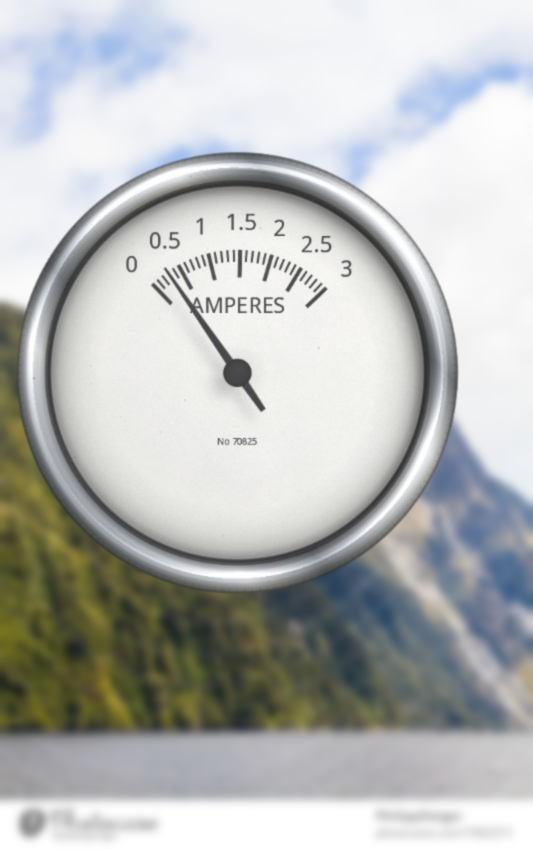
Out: {"value": 0.3, "unit": "A"}
